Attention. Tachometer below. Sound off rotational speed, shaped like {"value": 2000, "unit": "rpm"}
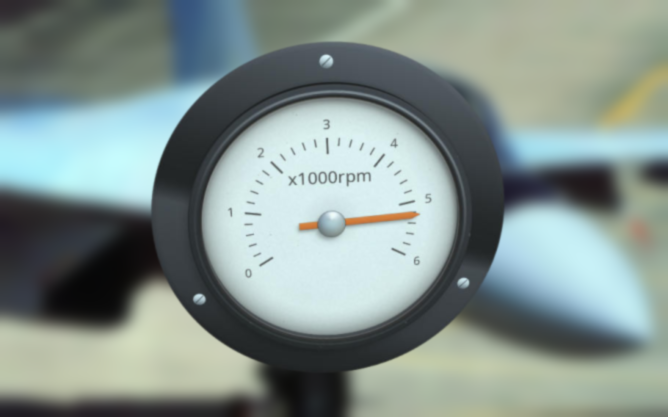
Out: {"value": 5200, "unit": "rpm"}
